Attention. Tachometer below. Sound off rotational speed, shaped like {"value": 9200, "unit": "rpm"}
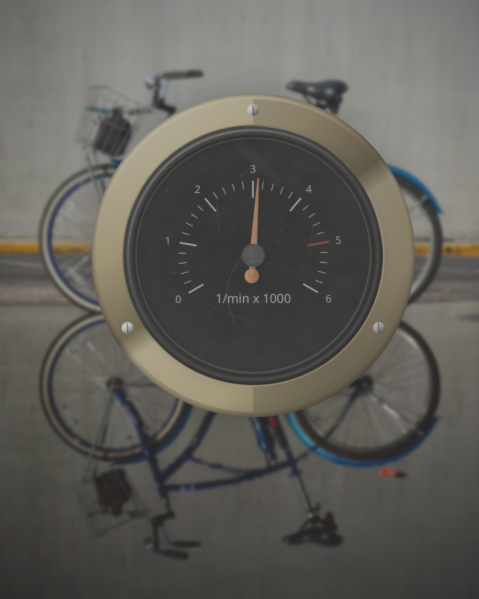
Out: {"value": 3100, "unit": "rpm"}
